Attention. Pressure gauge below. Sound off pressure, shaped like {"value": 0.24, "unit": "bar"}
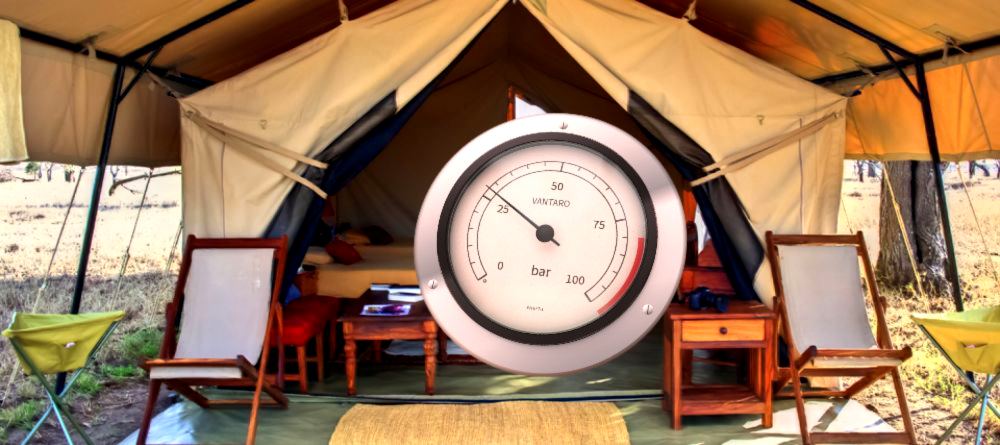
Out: {"value": 27.5, "unit": "bar"}
